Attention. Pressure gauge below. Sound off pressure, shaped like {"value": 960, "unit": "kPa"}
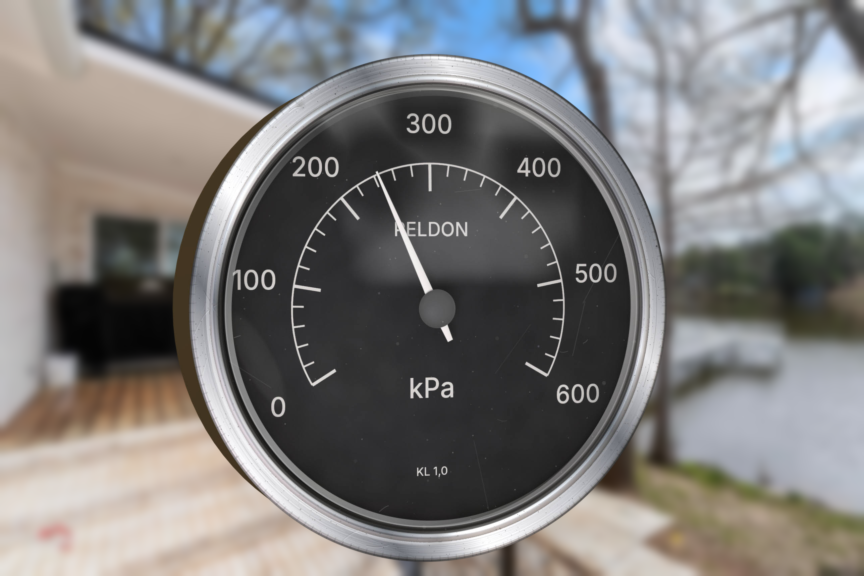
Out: {"value": 240, "unit": "kPa"}
